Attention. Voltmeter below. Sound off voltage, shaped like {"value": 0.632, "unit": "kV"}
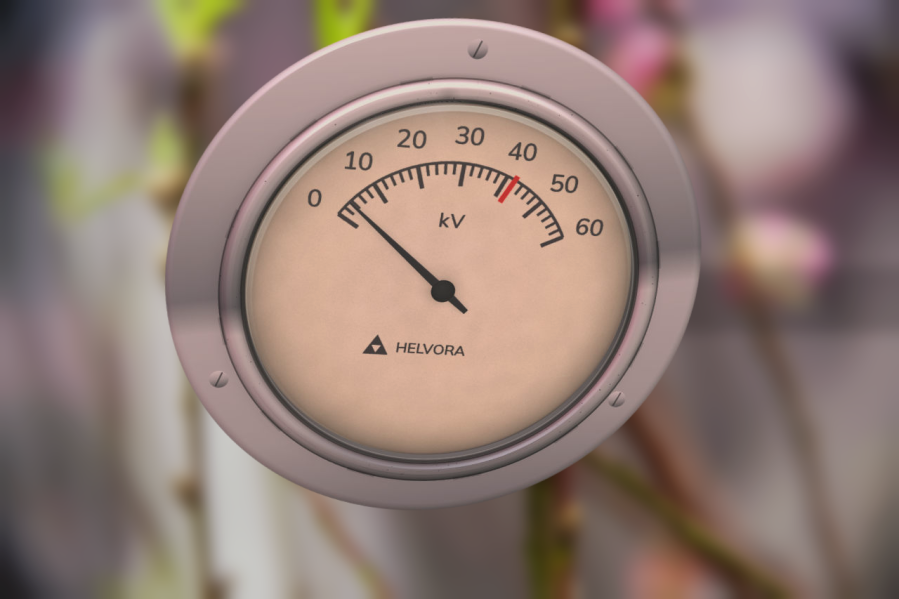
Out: {"value": 4, "unit": "kV"}
